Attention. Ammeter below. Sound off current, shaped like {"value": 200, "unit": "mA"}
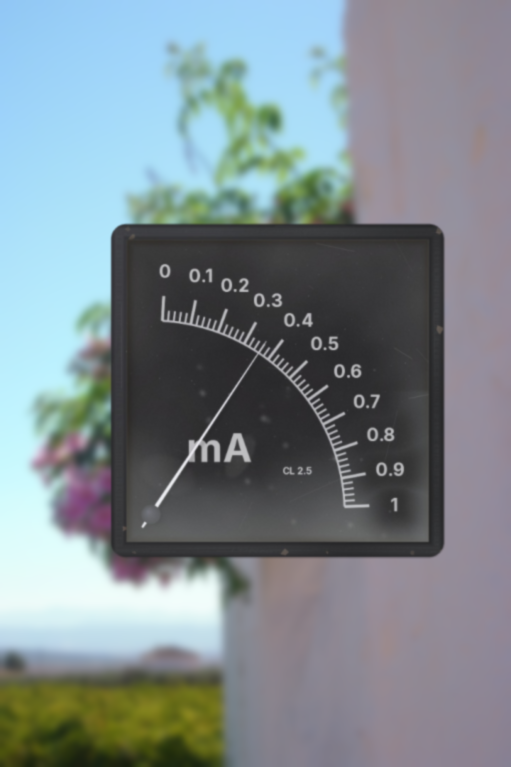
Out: {"value": 0.36, "unit": "mA"}
